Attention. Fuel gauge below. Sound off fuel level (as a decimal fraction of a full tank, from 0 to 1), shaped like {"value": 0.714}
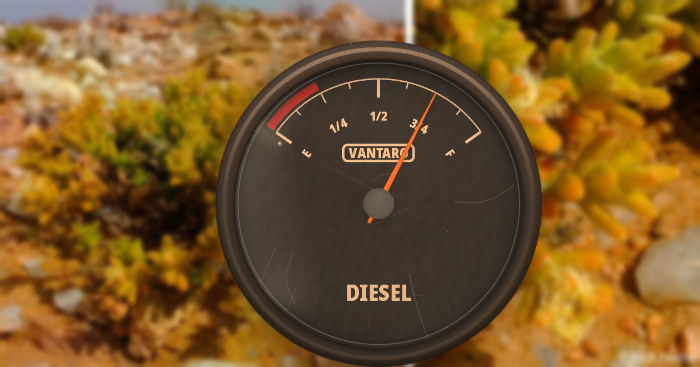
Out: {"value": 0.75}
